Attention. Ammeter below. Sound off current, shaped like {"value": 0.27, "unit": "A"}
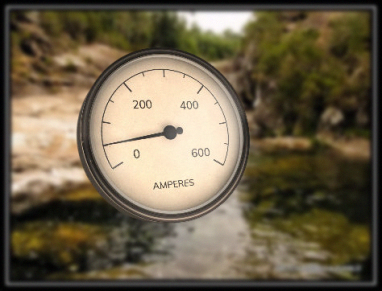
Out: {"value": 50, "unit": "A"}
